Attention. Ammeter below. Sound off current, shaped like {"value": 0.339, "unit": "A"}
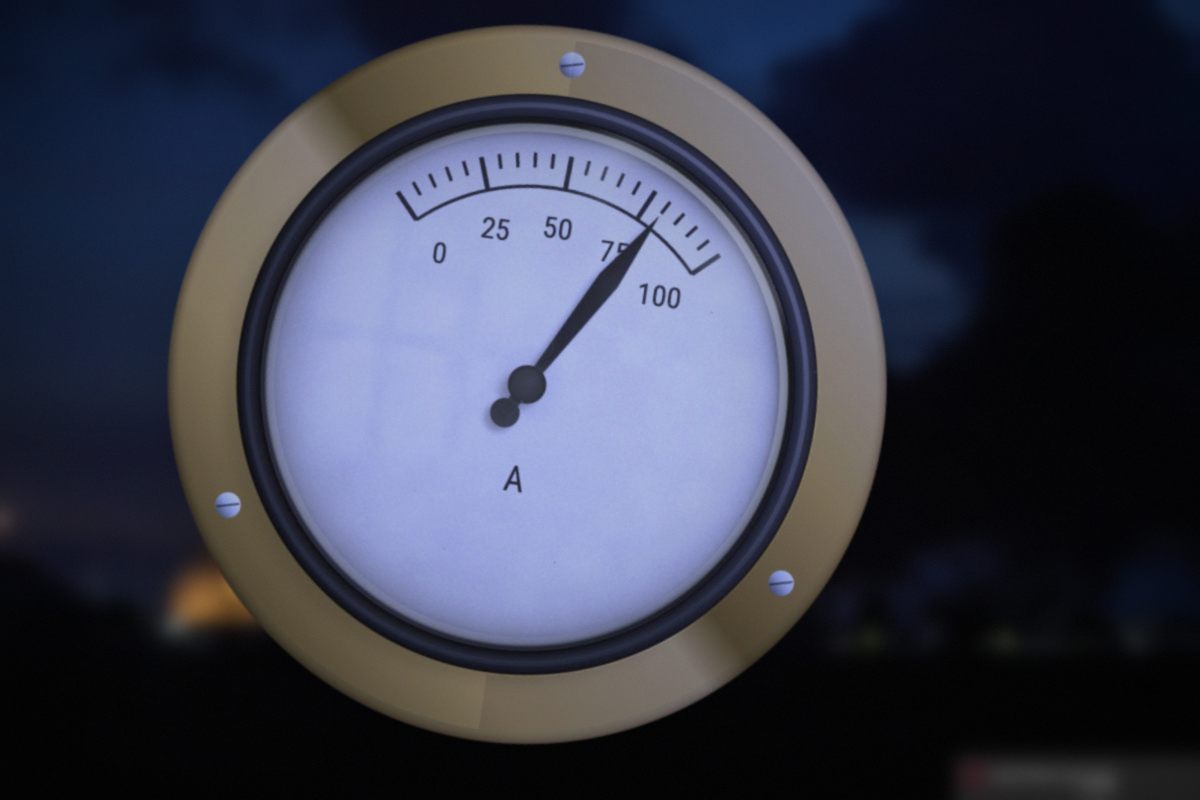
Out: {"value": 80, "unit": "A"}
